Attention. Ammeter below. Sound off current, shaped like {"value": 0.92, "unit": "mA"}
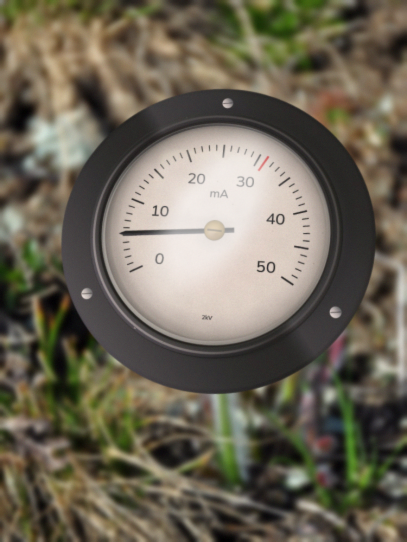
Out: {"value": 5, "unit": "mA"}
